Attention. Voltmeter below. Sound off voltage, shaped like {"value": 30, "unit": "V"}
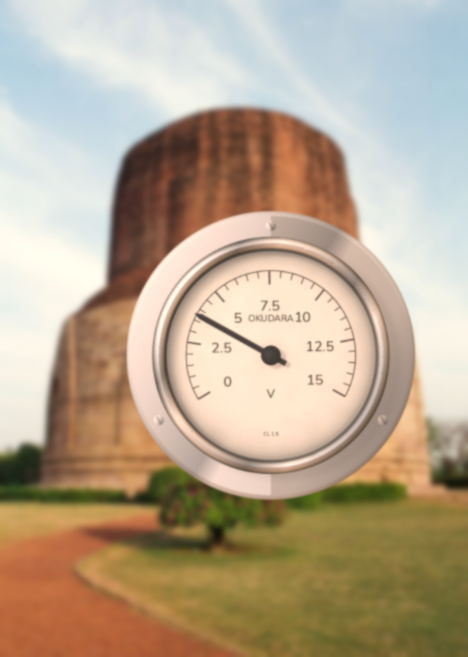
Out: {"value": 3.75, "unit": "V"}
